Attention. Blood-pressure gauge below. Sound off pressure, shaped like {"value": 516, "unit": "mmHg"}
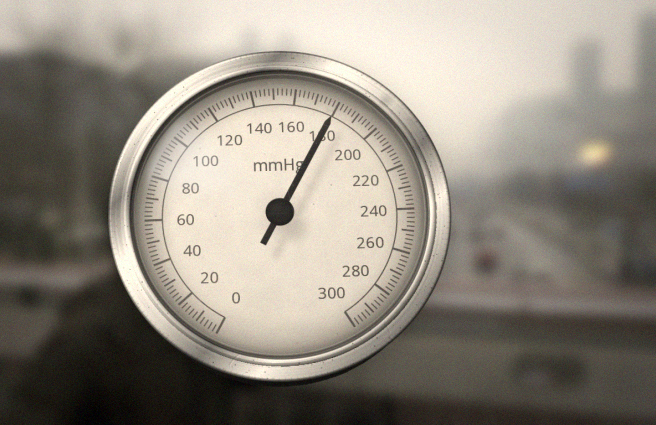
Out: {"value": 180, "unit": "mmHg"}
